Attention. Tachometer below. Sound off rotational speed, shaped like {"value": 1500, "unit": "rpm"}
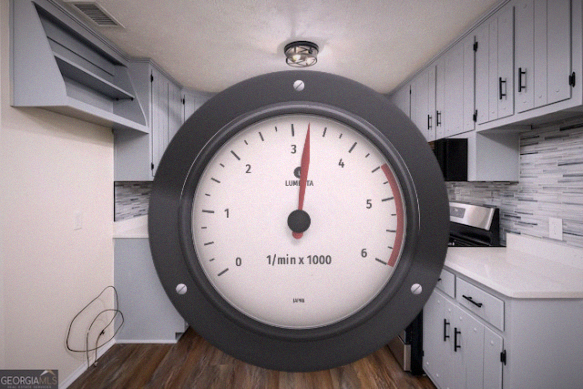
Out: {"value": 3250, "unit": "rpm"}
